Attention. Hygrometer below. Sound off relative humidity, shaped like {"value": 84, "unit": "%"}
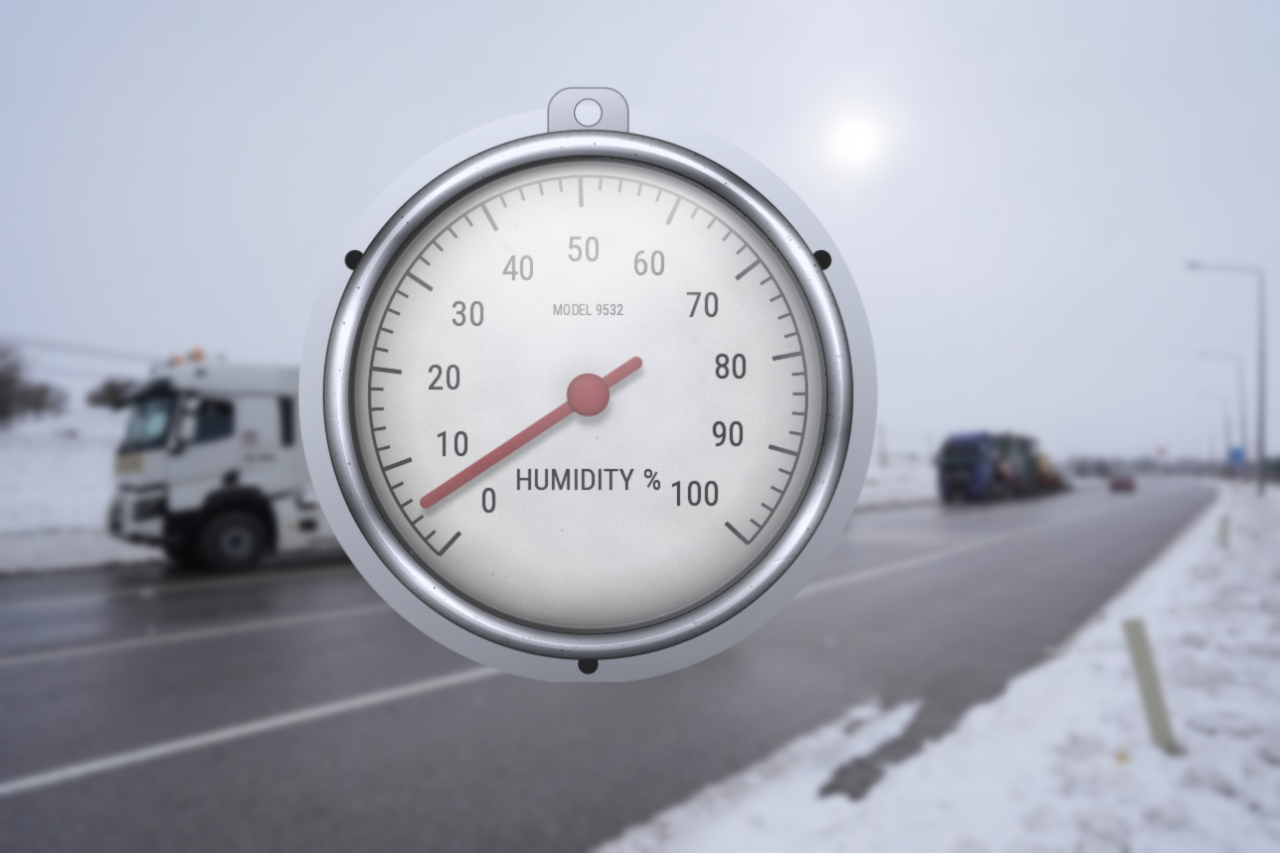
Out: {"value": 5, "unit": "%"}
